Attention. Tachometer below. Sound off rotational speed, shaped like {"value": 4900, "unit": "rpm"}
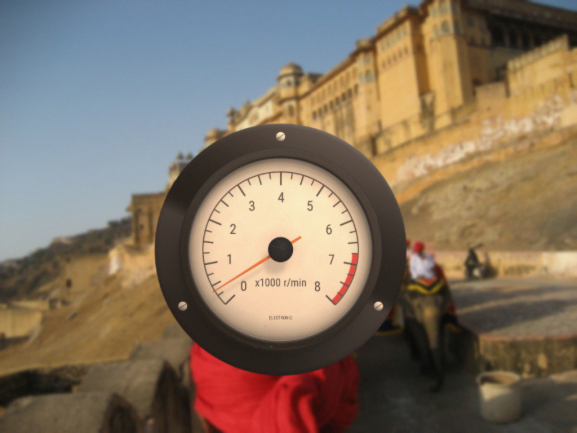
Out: {"value": 375, "unit": "rpm"}
